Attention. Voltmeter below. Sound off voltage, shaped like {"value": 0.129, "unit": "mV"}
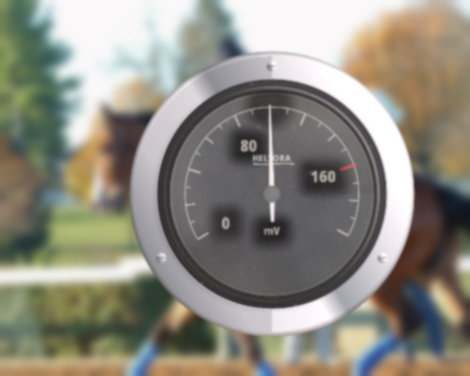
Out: {"value": 100, "unit": "mV"}
